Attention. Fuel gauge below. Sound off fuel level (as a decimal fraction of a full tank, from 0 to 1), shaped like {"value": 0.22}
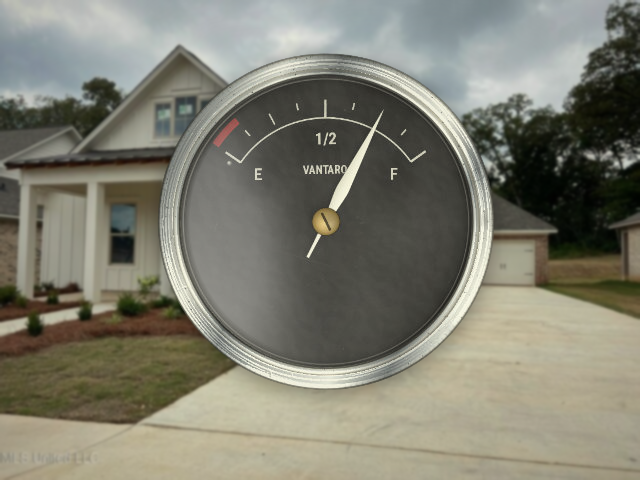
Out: {"value": 0.75}
